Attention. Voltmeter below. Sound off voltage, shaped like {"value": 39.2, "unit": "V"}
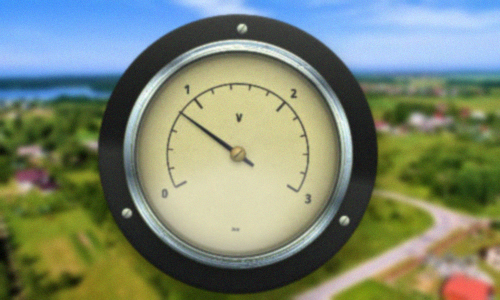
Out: {"value": 0.8, "unit": "V"}
